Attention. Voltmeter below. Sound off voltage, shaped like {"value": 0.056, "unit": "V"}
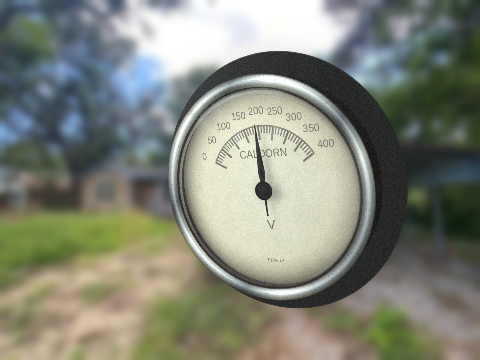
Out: {"value": 200, "unit": "V"}
